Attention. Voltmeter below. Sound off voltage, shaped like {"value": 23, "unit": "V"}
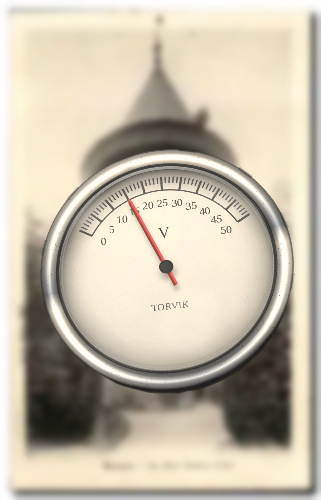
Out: {"value": 15, "unit": "V"}
